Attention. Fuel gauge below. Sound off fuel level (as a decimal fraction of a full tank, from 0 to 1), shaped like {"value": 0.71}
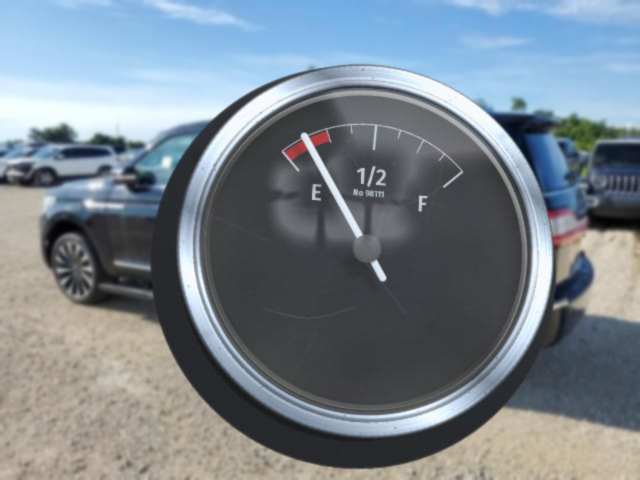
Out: {"value": 0.125}
